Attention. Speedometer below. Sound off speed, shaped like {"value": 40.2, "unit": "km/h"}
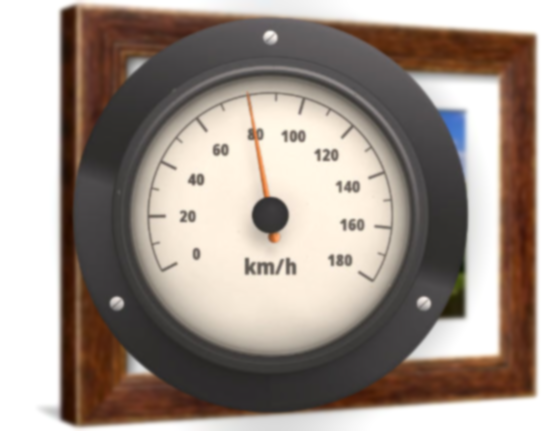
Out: {"value": 80, "unit": "km/h"}
